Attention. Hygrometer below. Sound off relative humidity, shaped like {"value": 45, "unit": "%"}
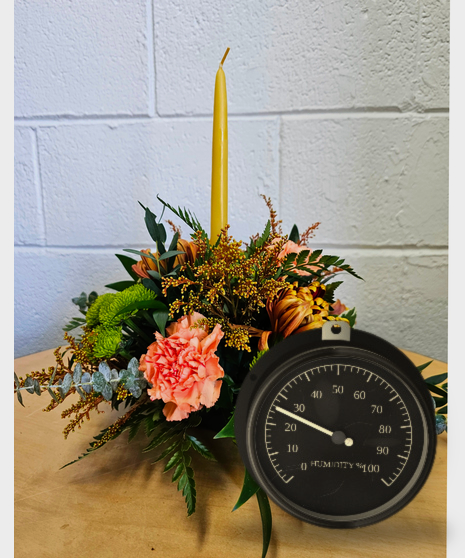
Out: {"value": 26, "unit": "%"}
